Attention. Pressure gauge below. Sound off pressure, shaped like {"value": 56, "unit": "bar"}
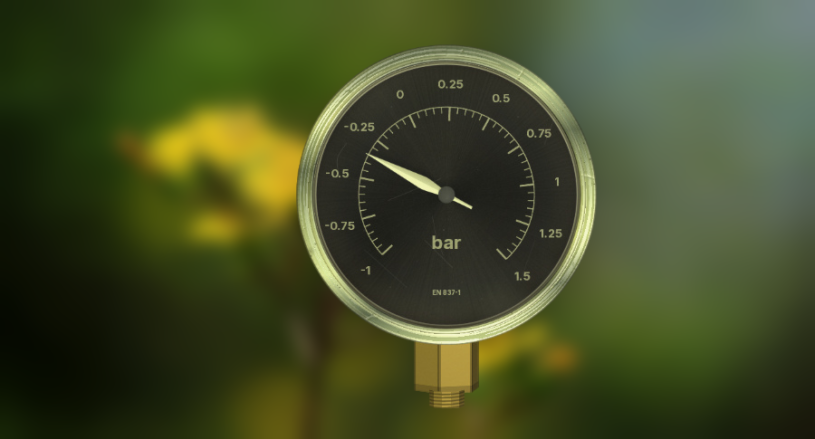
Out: {"value": -0.35, "unit": "bar"}
